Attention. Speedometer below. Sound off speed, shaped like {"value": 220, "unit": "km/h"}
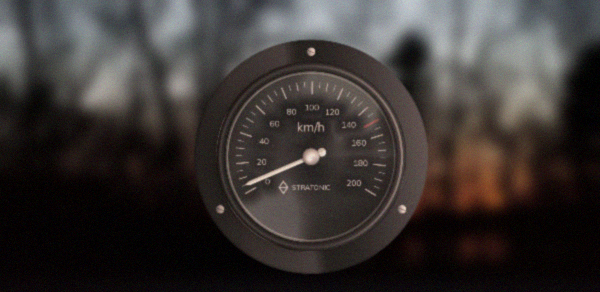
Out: {"value": 5, "unit": "km/h"}
